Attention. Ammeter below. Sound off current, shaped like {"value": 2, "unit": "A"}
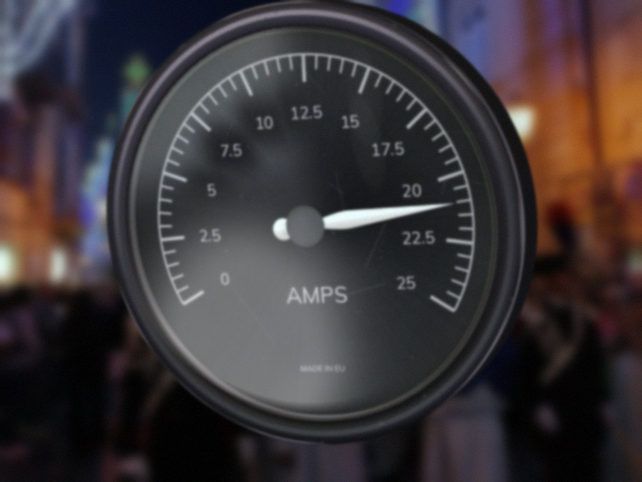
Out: {"value": 21, "unit": "A"}
